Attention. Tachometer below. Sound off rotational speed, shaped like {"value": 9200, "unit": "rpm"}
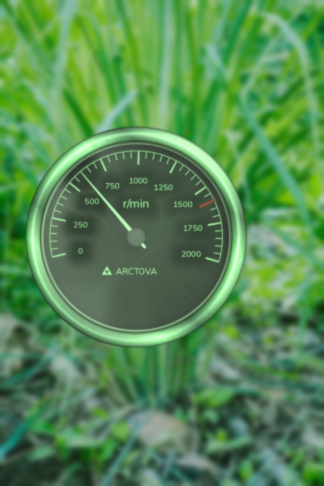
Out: {"value": 600, "unit": "rpm"}
